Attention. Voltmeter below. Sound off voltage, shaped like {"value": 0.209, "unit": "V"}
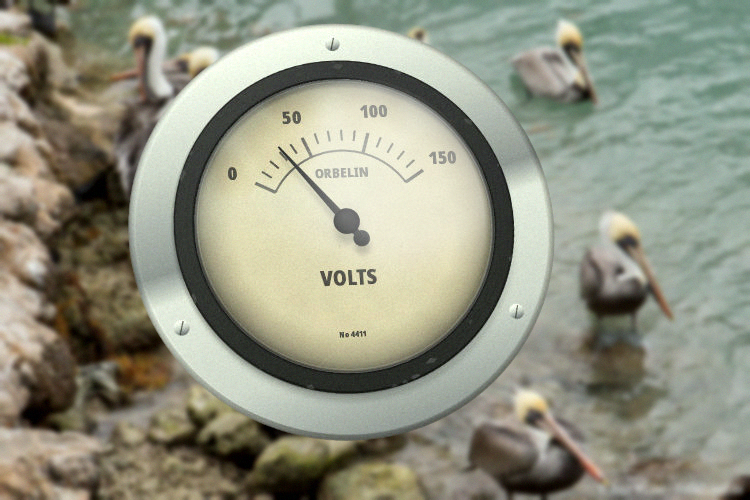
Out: {"value": 30, "unit": "V"}
